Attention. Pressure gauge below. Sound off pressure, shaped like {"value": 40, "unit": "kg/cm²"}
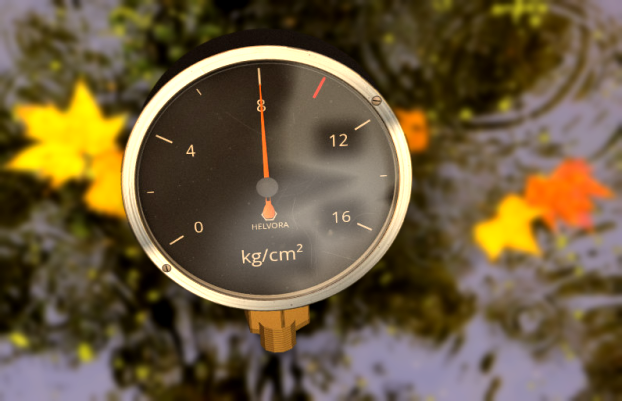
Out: {"value": 8, "unit": "kg/cm²"}
